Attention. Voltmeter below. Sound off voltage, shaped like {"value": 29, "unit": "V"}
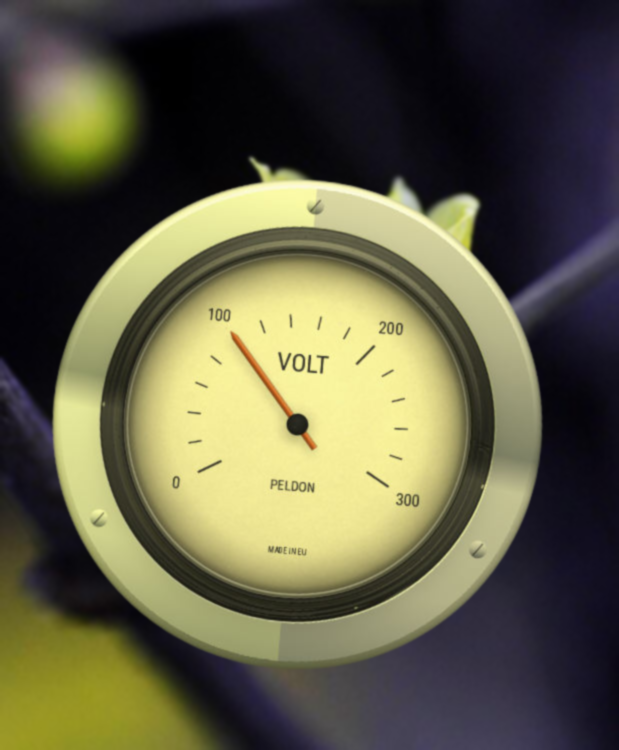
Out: {"value": 100, "unit": "V"}
